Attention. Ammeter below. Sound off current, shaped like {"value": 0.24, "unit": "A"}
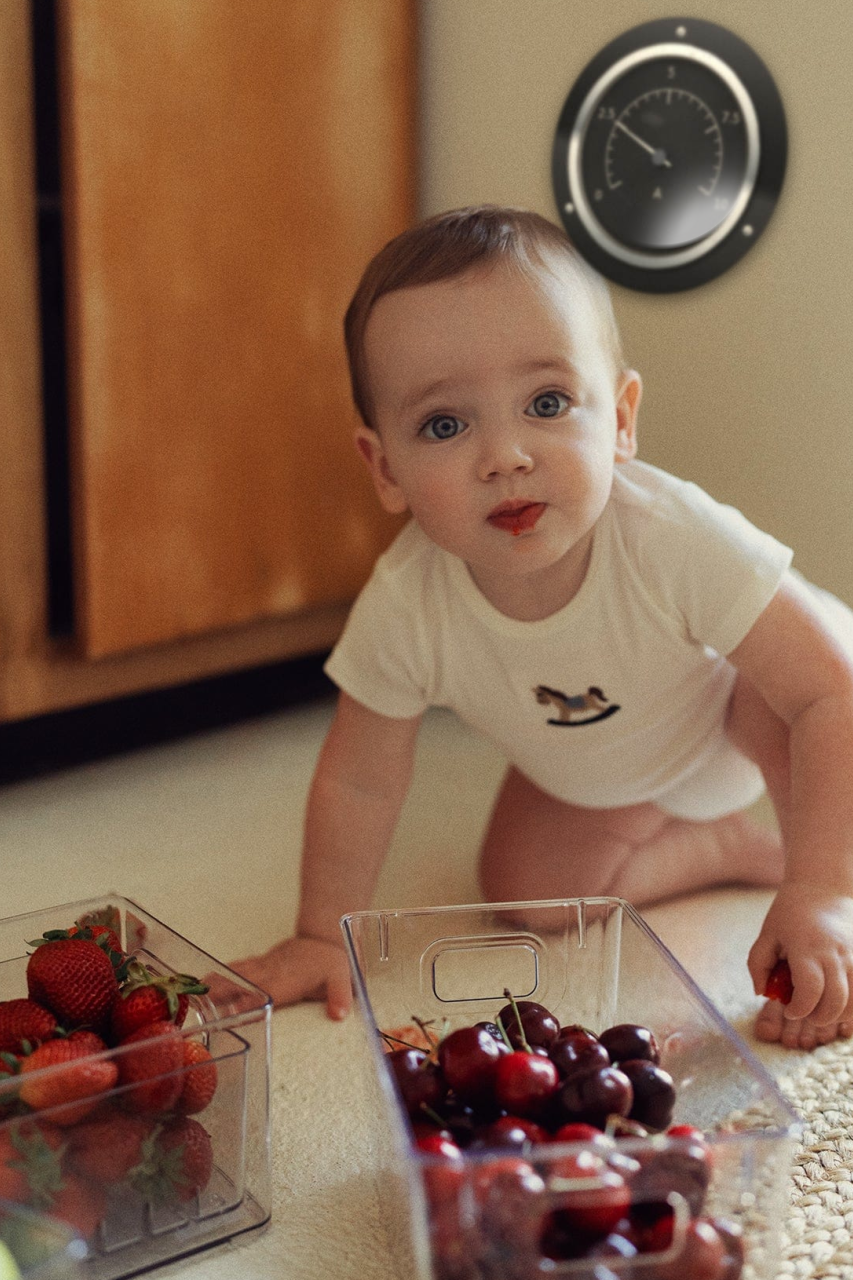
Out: {"value": 2.5, "unit": "A"}
